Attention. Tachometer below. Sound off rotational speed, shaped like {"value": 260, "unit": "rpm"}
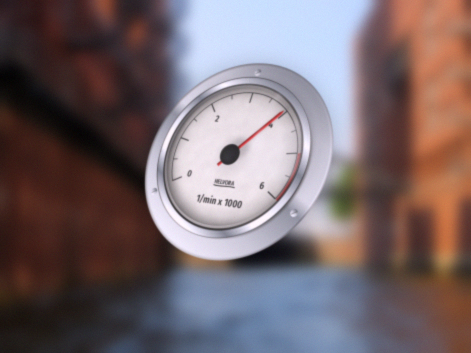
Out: {"value": 4000, "unit": "rpm"}
